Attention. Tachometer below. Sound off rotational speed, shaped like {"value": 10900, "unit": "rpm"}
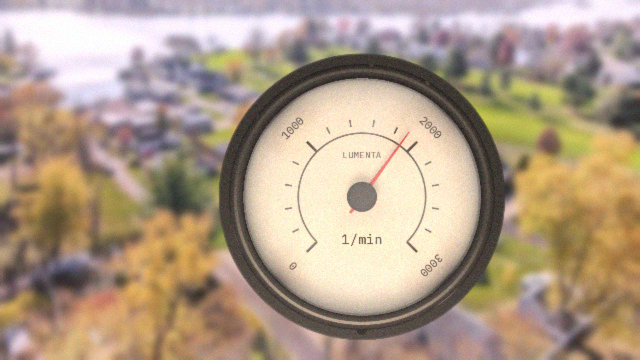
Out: {"value": 1900, "unit": "rpm"}
